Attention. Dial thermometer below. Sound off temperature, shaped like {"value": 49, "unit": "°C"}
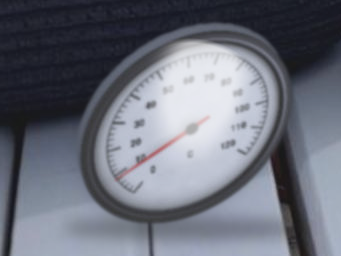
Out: {"value": 10, "unit": "°C"}
